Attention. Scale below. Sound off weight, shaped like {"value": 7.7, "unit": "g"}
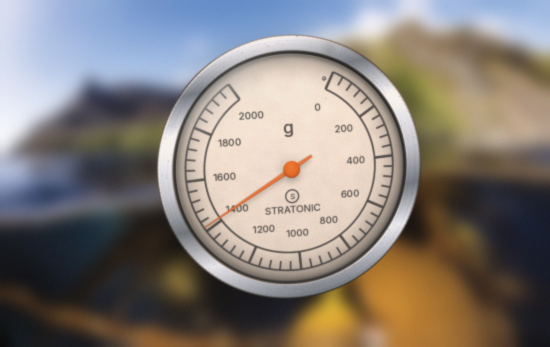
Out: {"value": 1420, "unit": "g"}
